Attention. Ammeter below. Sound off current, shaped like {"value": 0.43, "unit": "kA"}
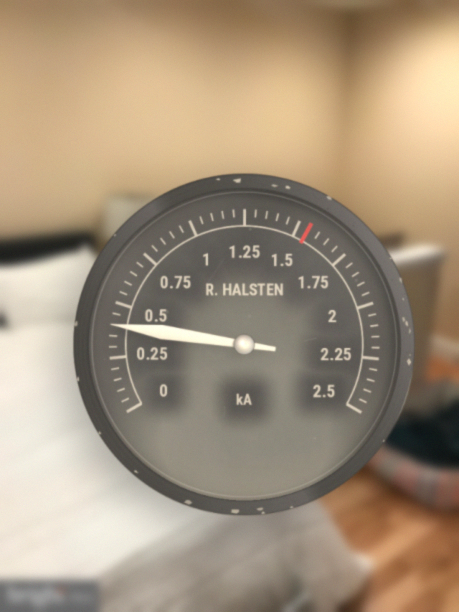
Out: {"value": 0.4, "unit": "kA"}
